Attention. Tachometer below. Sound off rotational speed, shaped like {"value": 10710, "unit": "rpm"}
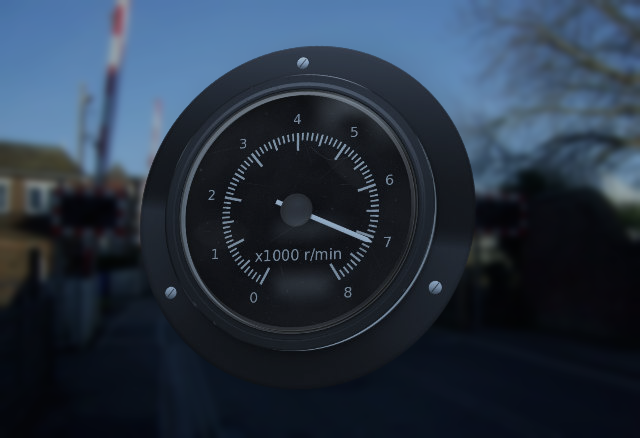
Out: {"value": 7100, "unit": "rpm"}
